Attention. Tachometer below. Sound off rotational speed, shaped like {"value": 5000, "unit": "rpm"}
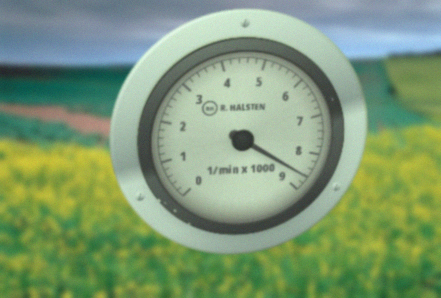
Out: {"value": 8600, "unit": "rpm"}
